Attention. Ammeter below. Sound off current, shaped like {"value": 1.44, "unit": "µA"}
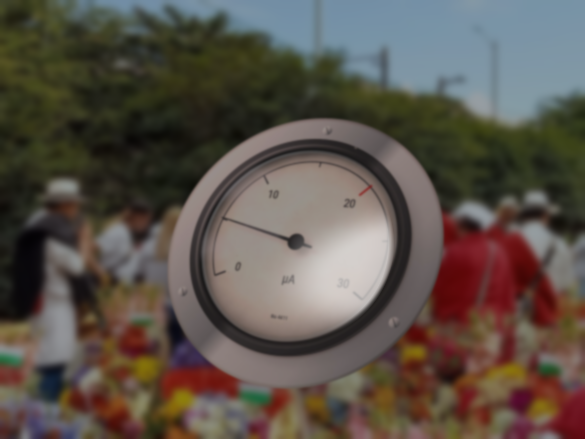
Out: {"value": 5, "unit": "µA"}
